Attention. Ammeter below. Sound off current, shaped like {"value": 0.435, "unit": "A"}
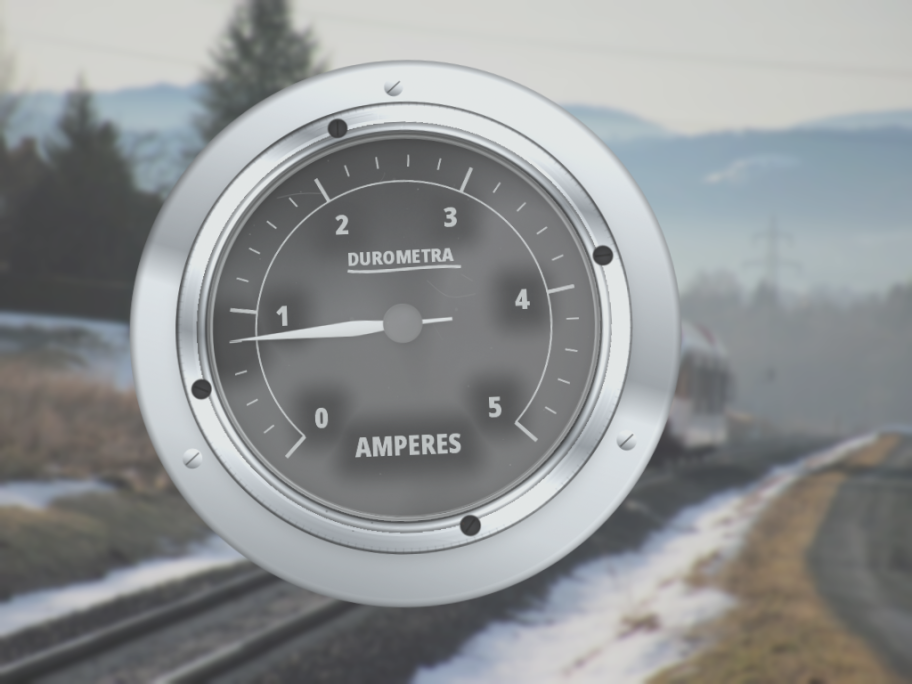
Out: {"value": 0.8, "unit": "A"}
